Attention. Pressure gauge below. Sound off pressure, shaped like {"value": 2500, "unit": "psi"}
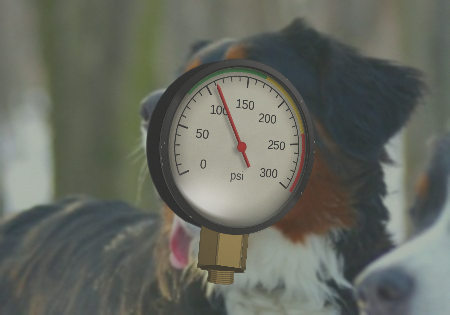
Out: {"value": 110, "unit": "psi"}
